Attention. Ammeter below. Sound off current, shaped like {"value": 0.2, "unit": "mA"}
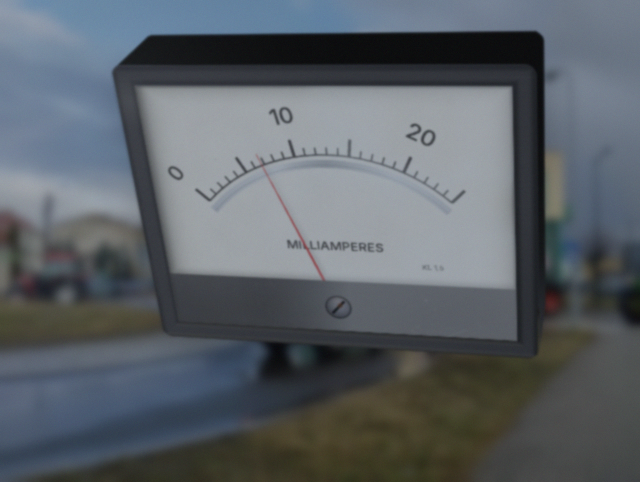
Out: {"value": 7, "unit": "mA"}
